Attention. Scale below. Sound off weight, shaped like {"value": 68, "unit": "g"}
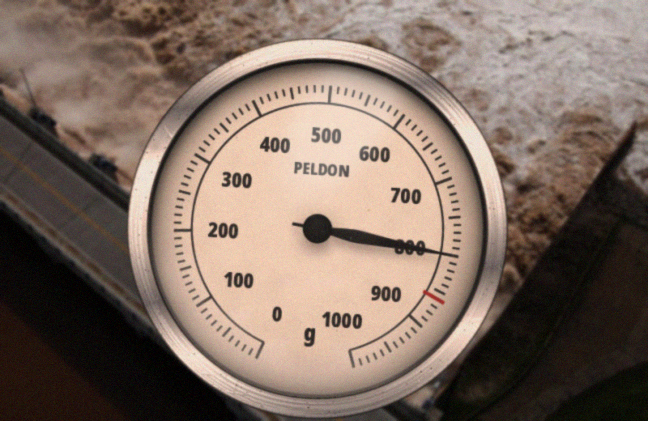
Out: {"value": 800, "unit": "g"}
